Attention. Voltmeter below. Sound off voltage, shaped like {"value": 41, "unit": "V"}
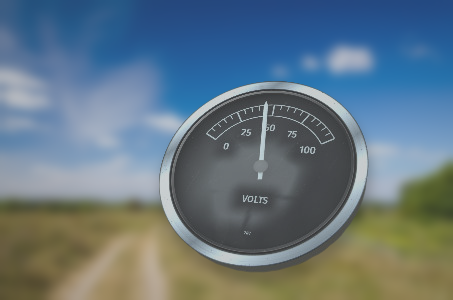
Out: {"value": 45, "unit": "V"}
